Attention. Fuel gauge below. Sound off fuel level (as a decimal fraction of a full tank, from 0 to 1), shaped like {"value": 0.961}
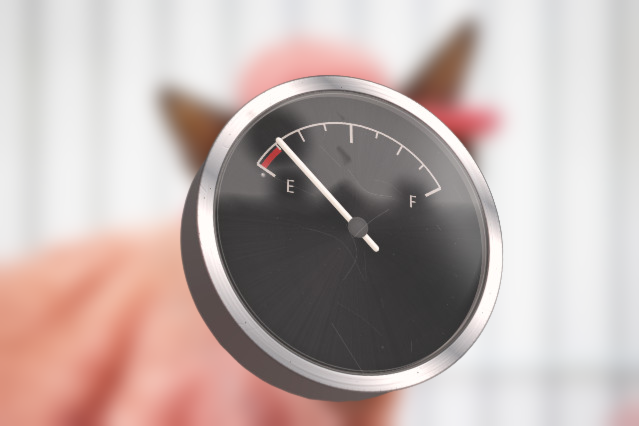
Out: {"value": 0.125}
